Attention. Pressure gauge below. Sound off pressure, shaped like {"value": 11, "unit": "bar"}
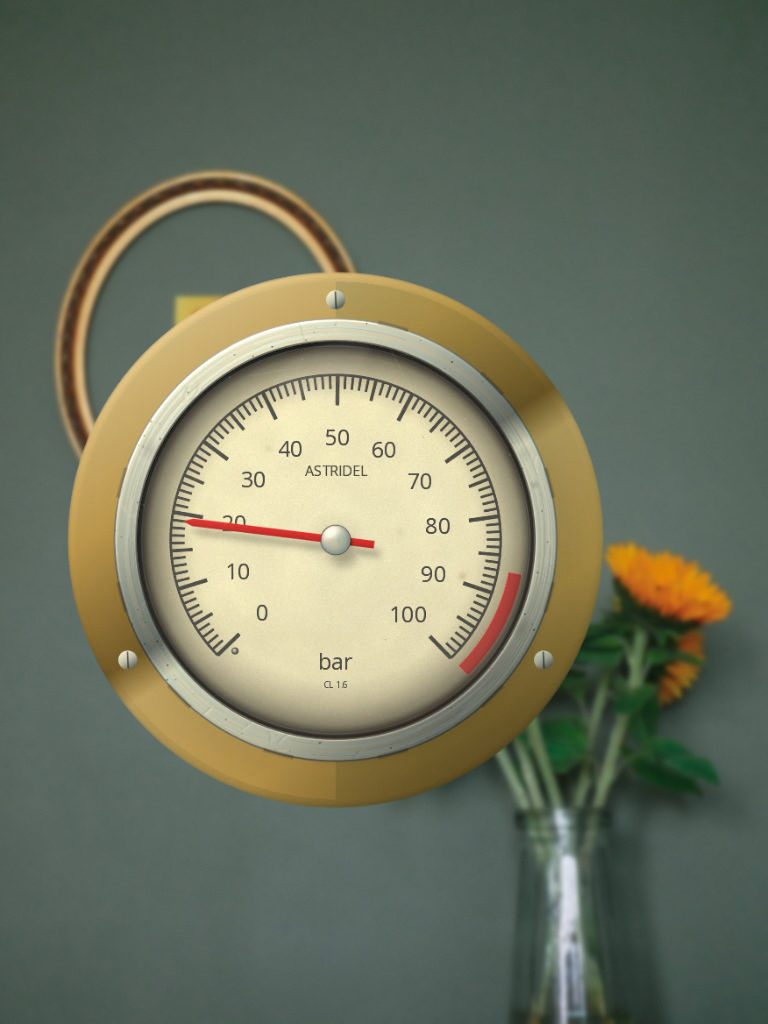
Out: {"value": 19, "unit": "bar"}
